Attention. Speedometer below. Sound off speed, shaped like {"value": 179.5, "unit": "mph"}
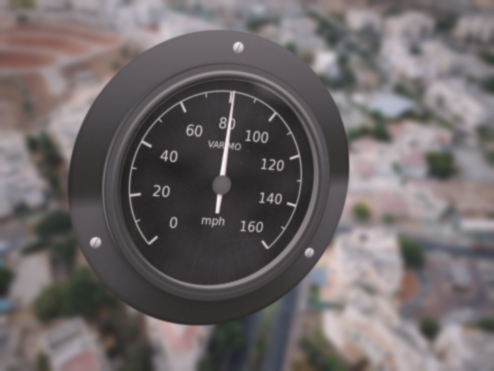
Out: {"value": 80, "unit": "mph"}
